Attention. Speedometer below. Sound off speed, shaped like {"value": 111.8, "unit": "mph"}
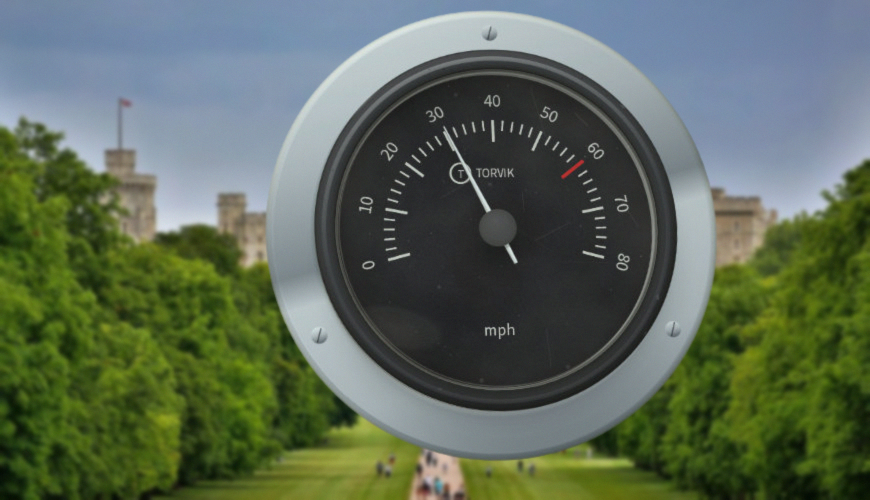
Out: {"value": 30, "unit": "mph"}
